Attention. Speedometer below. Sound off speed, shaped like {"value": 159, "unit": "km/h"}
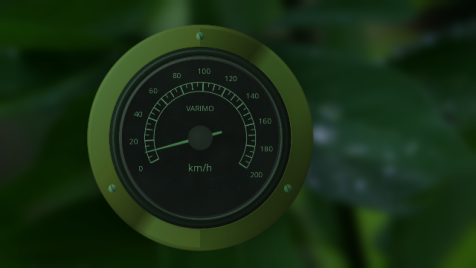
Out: {"value": 10, "unit": "km/h"}
